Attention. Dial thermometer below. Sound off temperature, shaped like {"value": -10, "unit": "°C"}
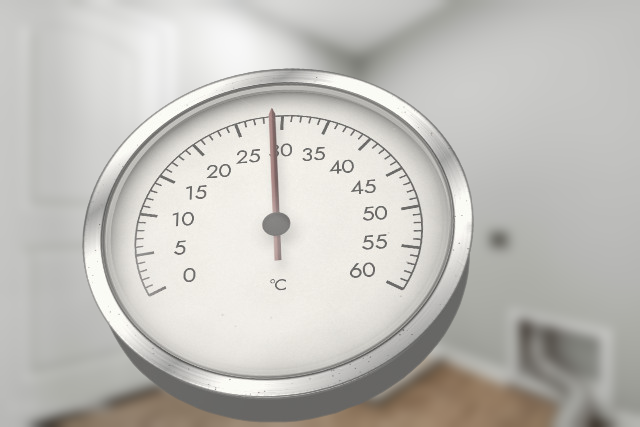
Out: {"value": 29, "unit": "°C"}
